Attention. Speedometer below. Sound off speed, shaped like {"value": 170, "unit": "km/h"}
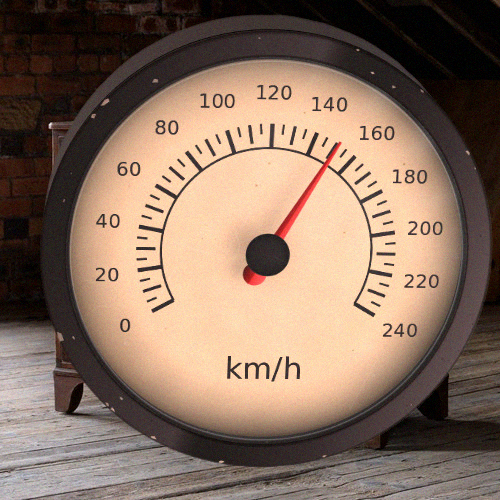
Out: {"value": 150, "unit": "km/h"}
